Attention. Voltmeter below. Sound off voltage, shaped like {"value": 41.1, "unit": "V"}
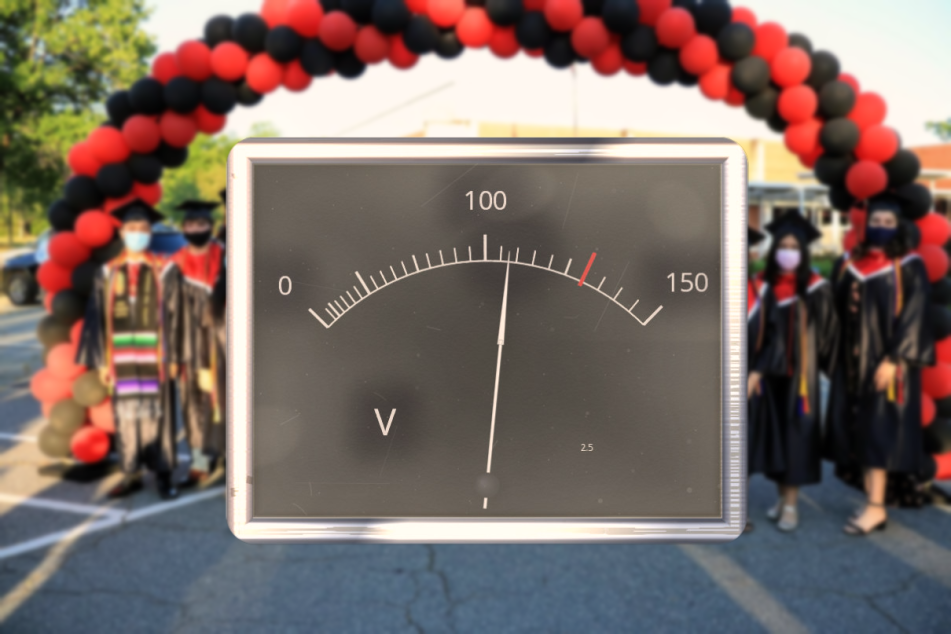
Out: {"value": 107.5, "unit": "V"}
